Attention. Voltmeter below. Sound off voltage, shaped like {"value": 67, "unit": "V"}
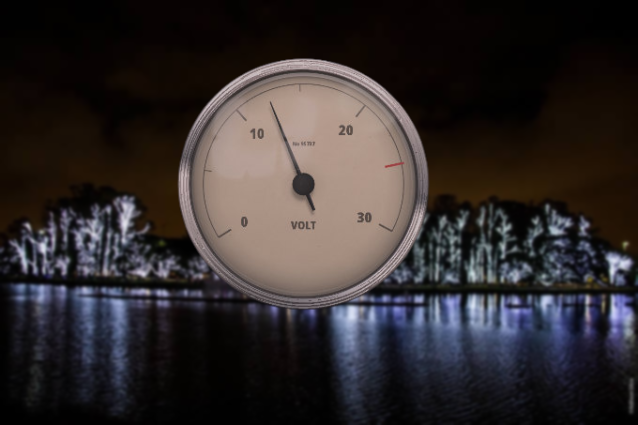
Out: {"value": 12.5, "unit": "V"}
